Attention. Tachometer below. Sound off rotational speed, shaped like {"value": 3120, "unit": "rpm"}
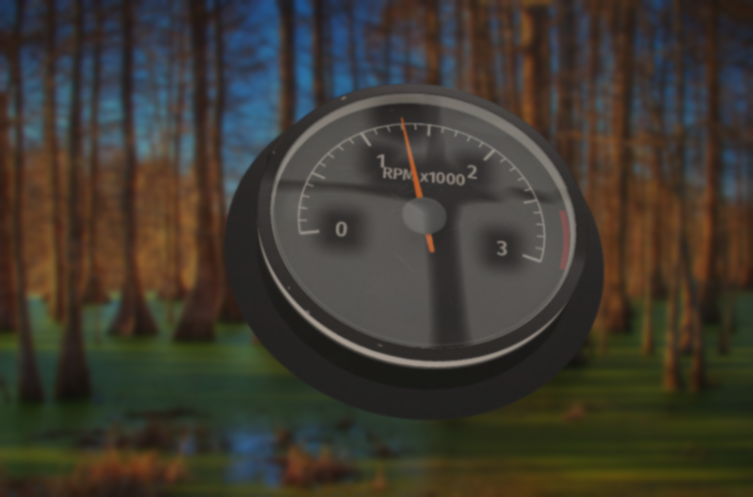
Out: {"value": 1300, "unit": "rpm"}
